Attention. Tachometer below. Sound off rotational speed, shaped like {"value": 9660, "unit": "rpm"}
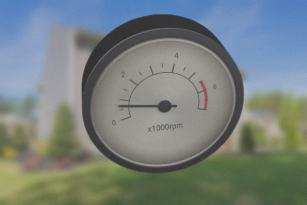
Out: {"value": 750, "unit": "rpm"}
